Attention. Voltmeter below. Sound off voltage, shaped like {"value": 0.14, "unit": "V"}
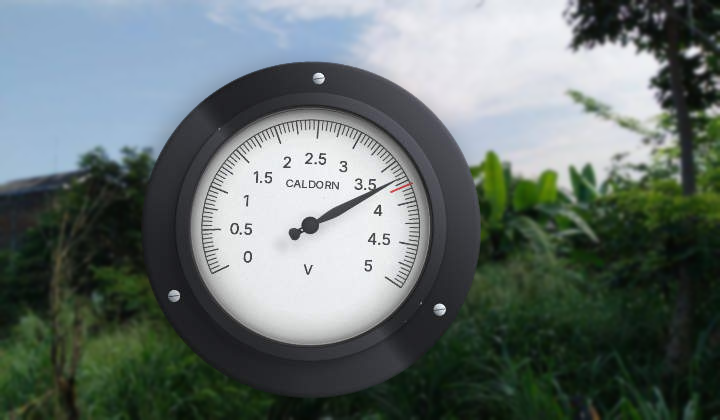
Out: {"value": 3.7, "unit": "V"}
